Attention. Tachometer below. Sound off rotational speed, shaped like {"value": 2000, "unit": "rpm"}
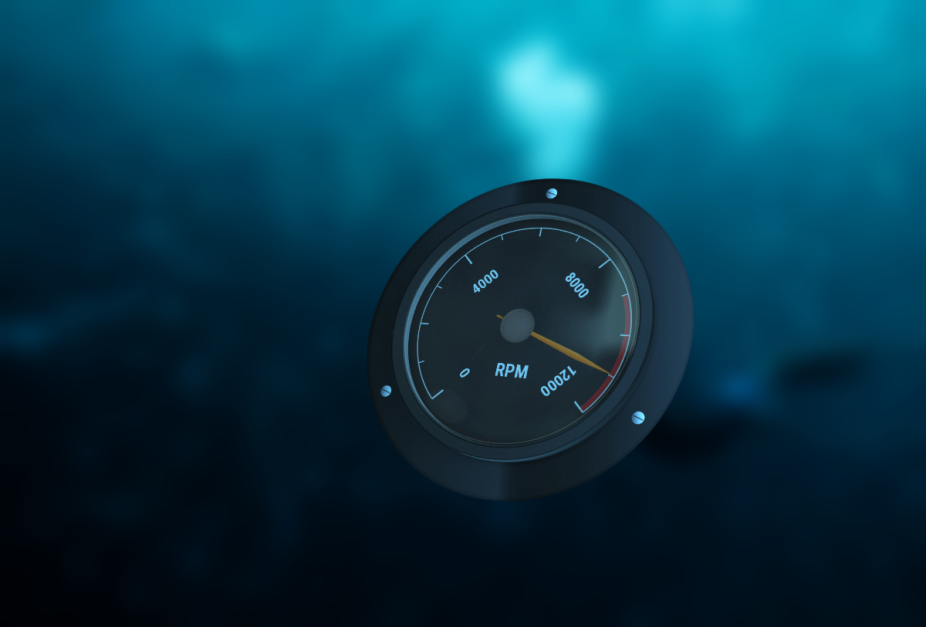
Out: {"value": 11000, "unit": "rpm"}
